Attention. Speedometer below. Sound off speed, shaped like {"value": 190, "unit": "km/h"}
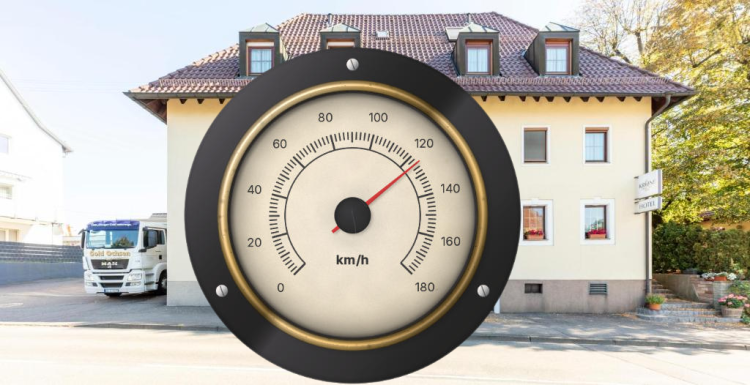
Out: {"value": 124, "unit": "km/h"}
